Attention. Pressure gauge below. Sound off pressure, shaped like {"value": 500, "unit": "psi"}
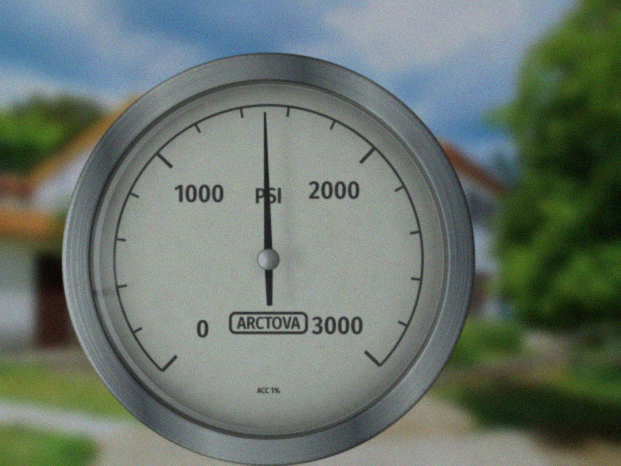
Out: {"value": 1500, "unit": "psi"}
